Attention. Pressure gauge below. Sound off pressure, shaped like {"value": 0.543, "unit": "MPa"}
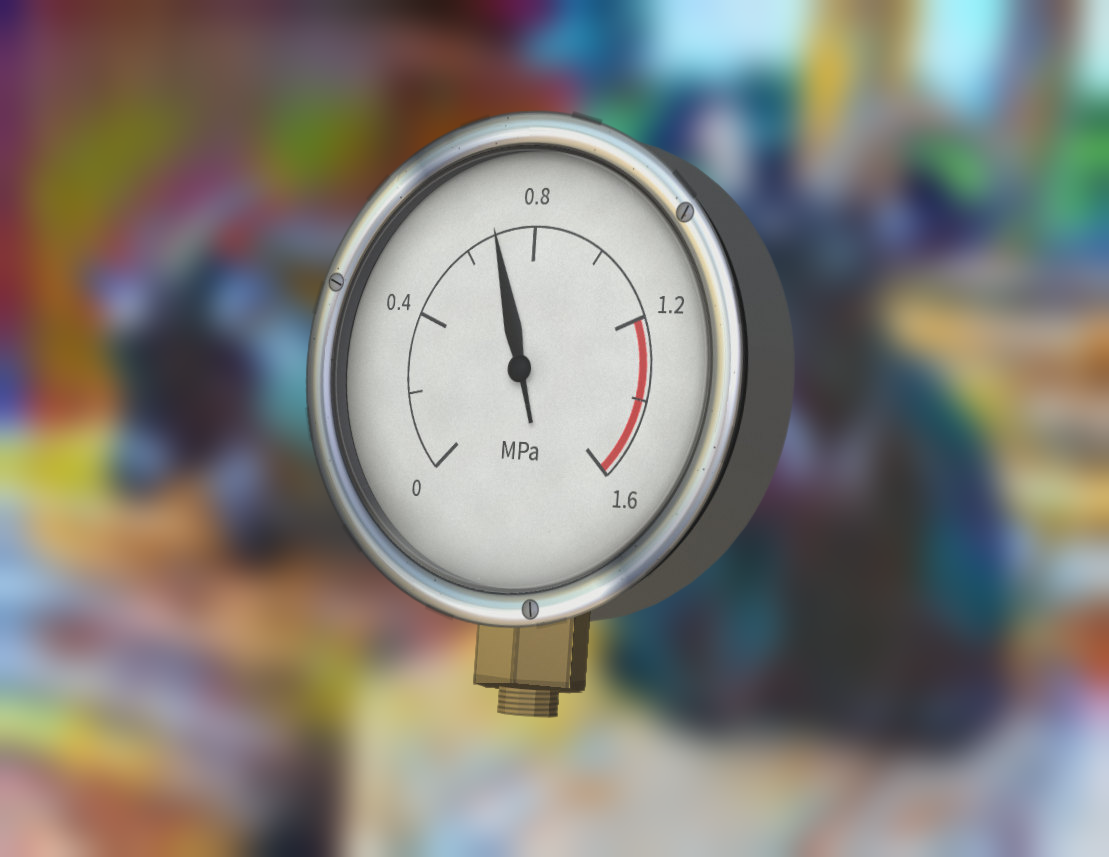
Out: {"value": 0.7, "unit": "MPa"}
